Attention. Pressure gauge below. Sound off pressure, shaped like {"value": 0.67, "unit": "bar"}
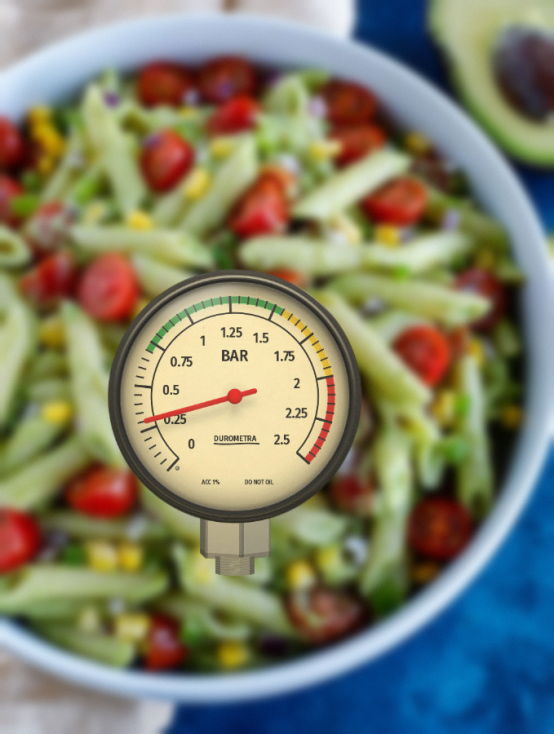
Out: {"value": 0.3, "unit": "bar"}
